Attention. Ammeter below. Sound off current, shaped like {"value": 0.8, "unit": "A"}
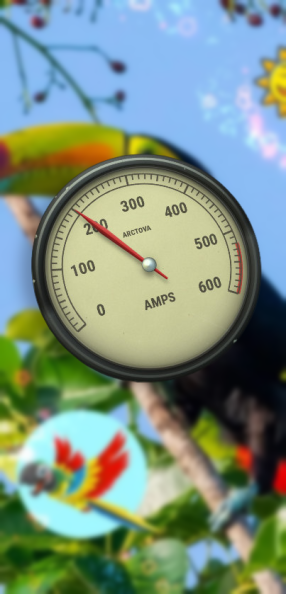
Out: {"value": 200, "unit": "A"}
